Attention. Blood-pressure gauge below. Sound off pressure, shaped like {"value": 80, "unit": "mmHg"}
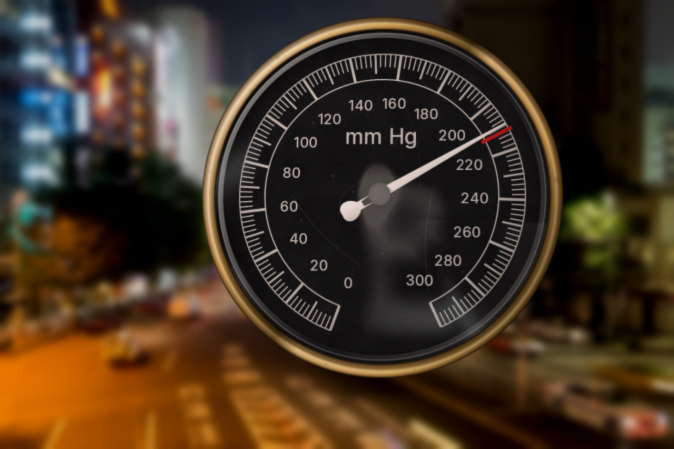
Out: {"value": 210, "unit": "mmHg"}
